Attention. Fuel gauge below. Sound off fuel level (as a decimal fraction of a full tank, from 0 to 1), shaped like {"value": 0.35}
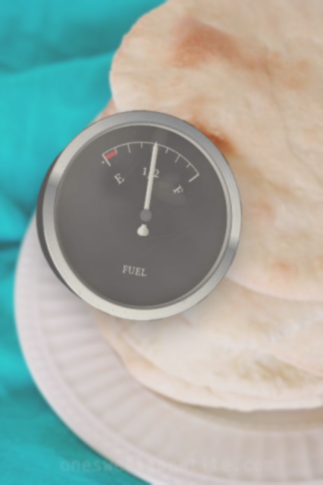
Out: {"value": 0.5}
